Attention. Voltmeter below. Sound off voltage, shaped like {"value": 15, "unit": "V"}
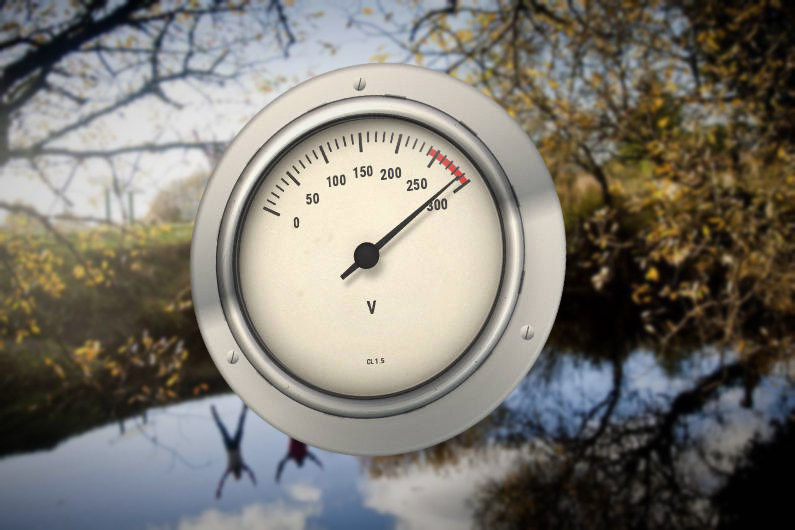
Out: {"value": 290, "unit": "V"}
